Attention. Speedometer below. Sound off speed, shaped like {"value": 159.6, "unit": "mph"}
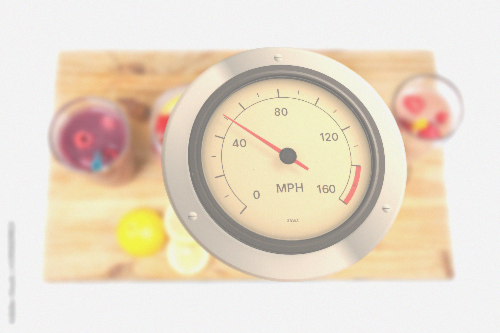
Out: {"value": 50, "unit": "mph"}
